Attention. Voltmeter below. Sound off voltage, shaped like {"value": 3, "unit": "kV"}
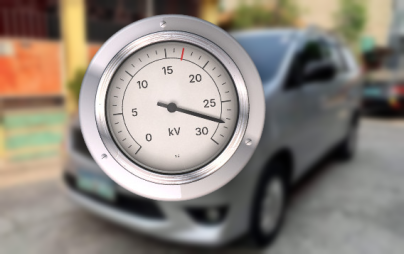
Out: {"value": 27.5, "unit": "kV"}
